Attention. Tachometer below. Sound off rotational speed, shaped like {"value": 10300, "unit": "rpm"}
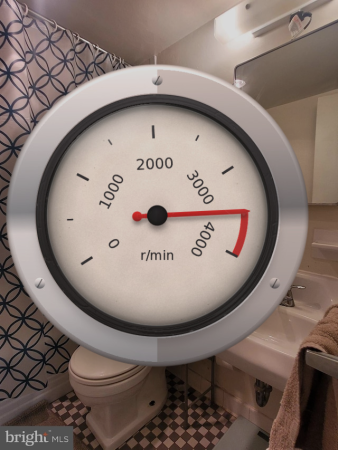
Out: {"value": 3500, "unit": "rpm"}
